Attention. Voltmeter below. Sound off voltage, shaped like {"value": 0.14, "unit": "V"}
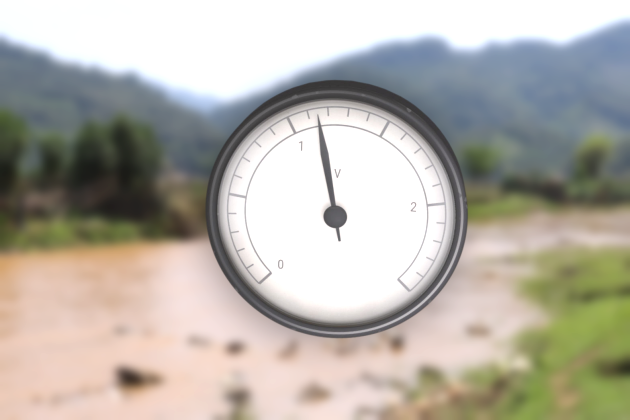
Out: {"value": 1.15, "unit": "V"}
